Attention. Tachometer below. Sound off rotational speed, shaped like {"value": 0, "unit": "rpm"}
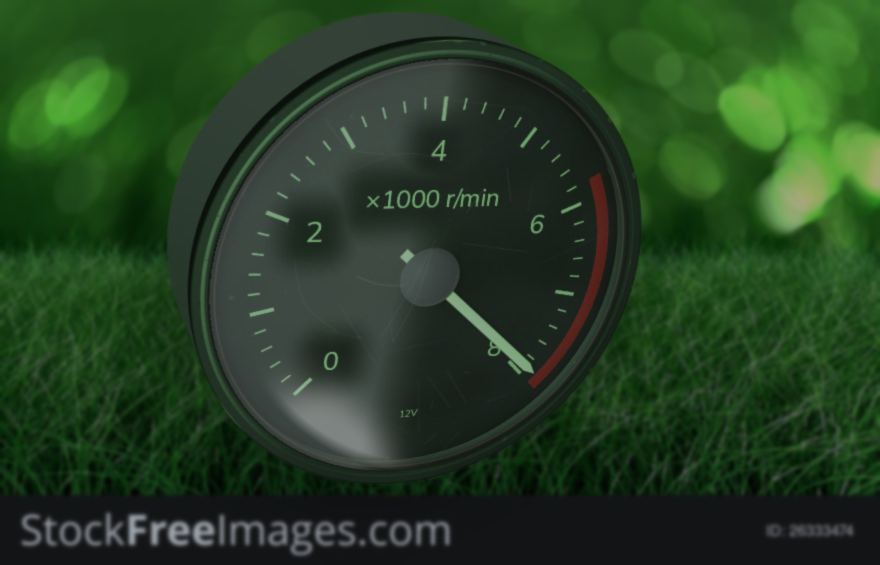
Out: {"value": 7900, "unit": "rpm"}
